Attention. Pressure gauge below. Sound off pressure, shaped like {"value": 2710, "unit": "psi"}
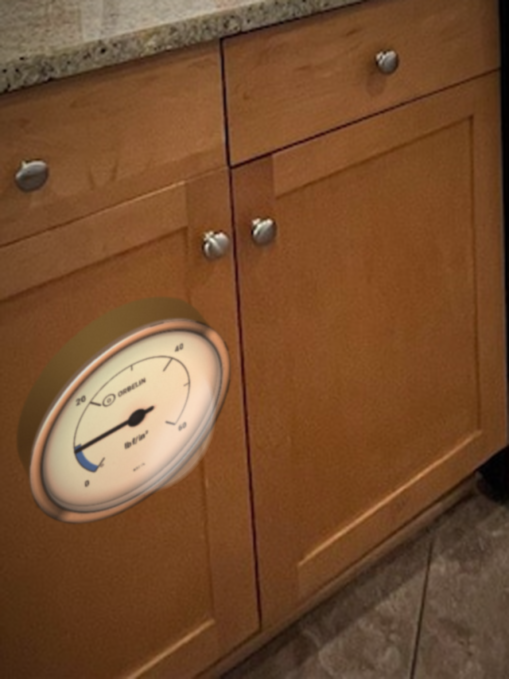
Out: {"value": 10, "unit": "psi"}
